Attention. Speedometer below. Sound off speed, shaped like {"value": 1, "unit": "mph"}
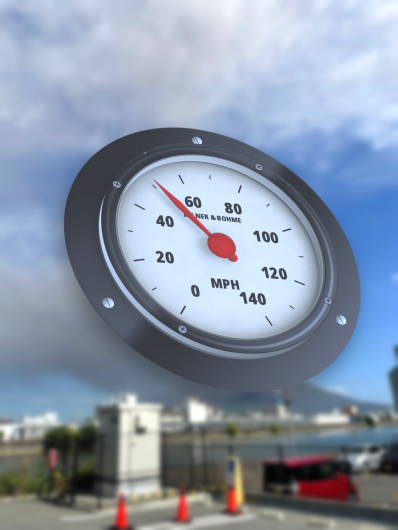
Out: {"value": 50, "unit": "mph"}
